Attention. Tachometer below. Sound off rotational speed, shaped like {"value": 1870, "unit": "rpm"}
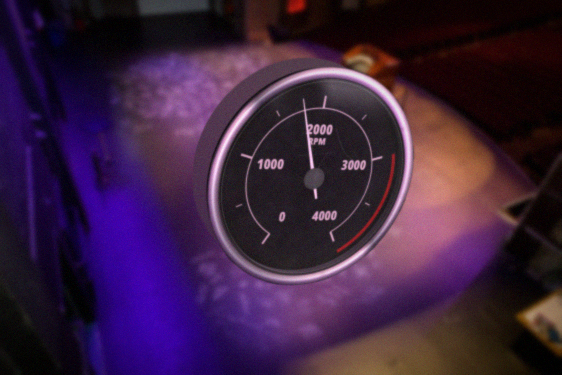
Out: {"value": 1750, "unit": "rpm"}
